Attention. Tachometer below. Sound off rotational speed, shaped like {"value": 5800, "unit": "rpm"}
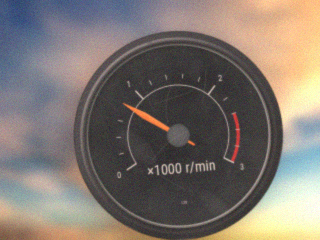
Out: {"value": 800, "unit": "rpm"}
